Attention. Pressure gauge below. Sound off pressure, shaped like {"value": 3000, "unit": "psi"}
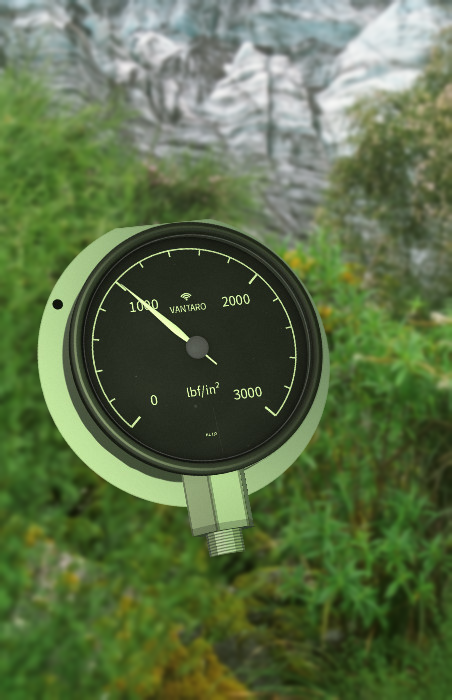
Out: {"value": 1000, "unit": "psi"}
